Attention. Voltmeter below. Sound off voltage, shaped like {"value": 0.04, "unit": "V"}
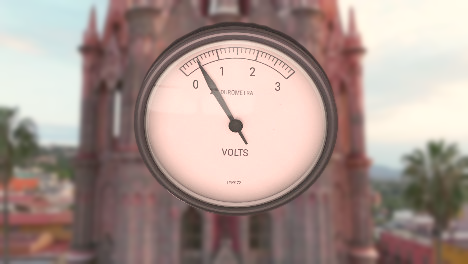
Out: {"value": 0.5, "unit": "V"}
